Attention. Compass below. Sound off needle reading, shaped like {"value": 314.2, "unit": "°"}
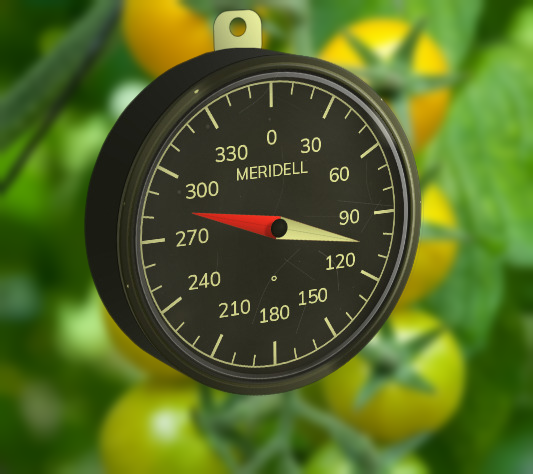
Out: {"value": 285, "unit": "°"}
